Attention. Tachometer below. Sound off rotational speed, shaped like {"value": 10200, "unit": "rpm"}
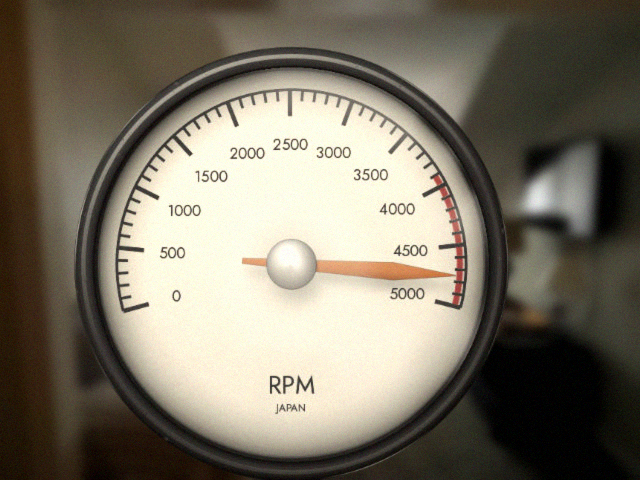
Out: {"value": 4750, "unit": "rpm"}
